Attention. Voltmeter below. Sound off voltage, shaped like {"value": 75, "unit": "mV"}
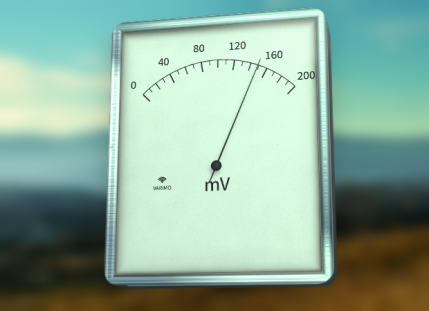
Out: {"value": 150, "unit": "mV"}
